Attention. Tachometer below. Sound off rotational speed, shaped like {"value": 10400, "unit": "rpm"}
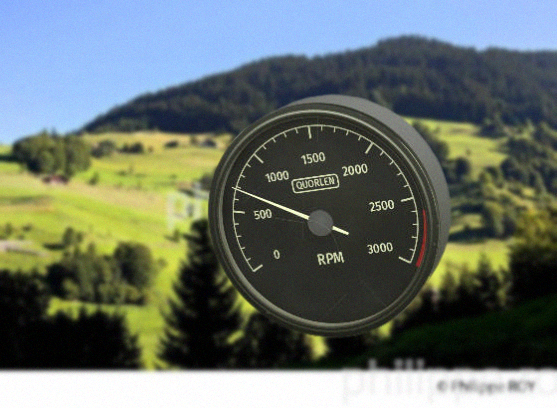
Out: {"value": 700, "unit": "rpm"}
